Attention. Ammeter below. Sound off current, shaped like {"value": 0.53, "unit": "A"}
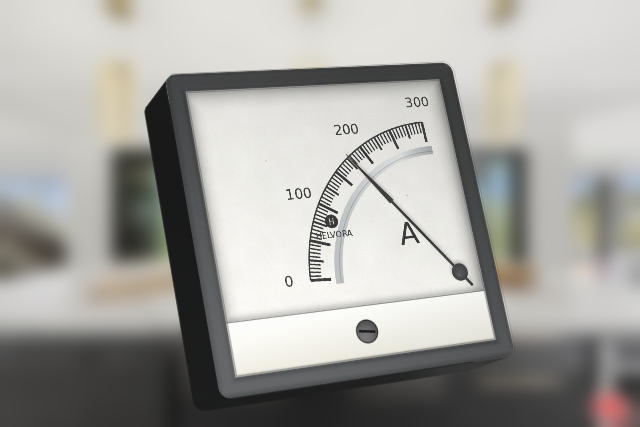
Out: {"value": 175, "unit": "A"}
